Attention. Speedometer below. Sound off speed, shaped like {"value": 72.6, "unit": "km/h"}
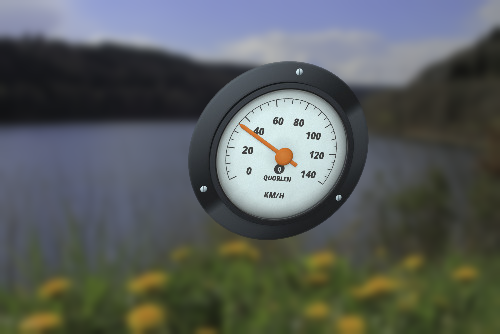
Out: {"value": 35, "unit": "km/h"}
